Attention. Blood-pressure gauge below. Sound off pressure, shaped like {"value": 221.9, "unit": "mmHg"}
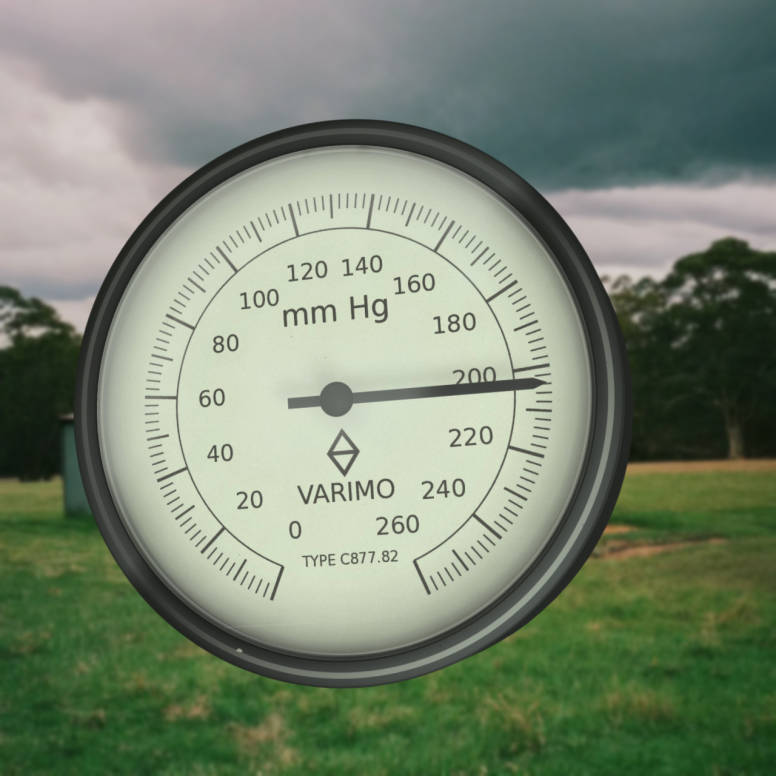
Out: {"value": 204, "unit": "mmHg"}
